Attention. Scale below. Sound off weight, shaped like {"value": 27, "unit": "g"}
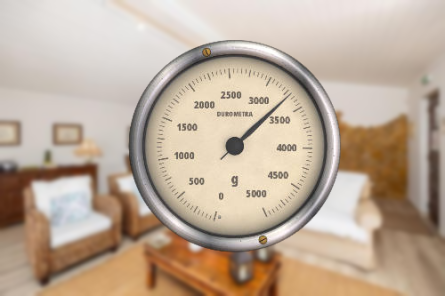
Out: {"value": 3300, "unit": "g"}
